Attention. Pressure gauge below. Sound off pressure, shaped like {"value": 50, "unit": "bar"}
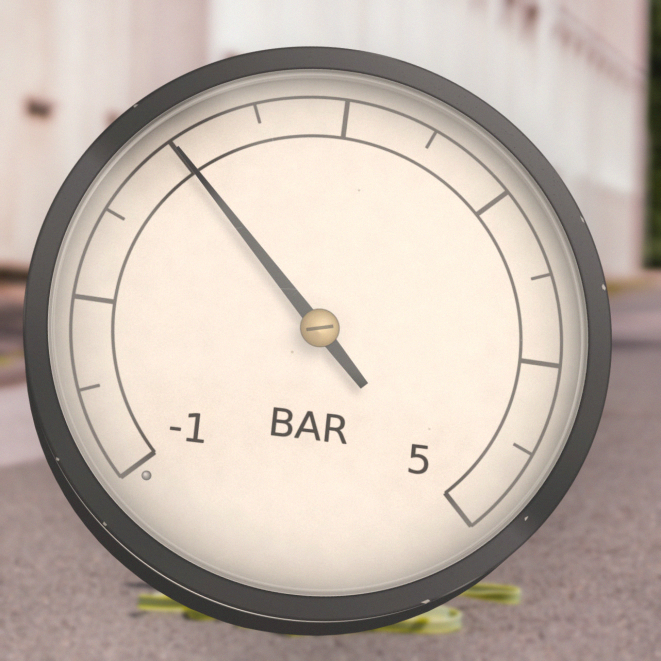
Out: {"value": 1, "unit": "bar"}
